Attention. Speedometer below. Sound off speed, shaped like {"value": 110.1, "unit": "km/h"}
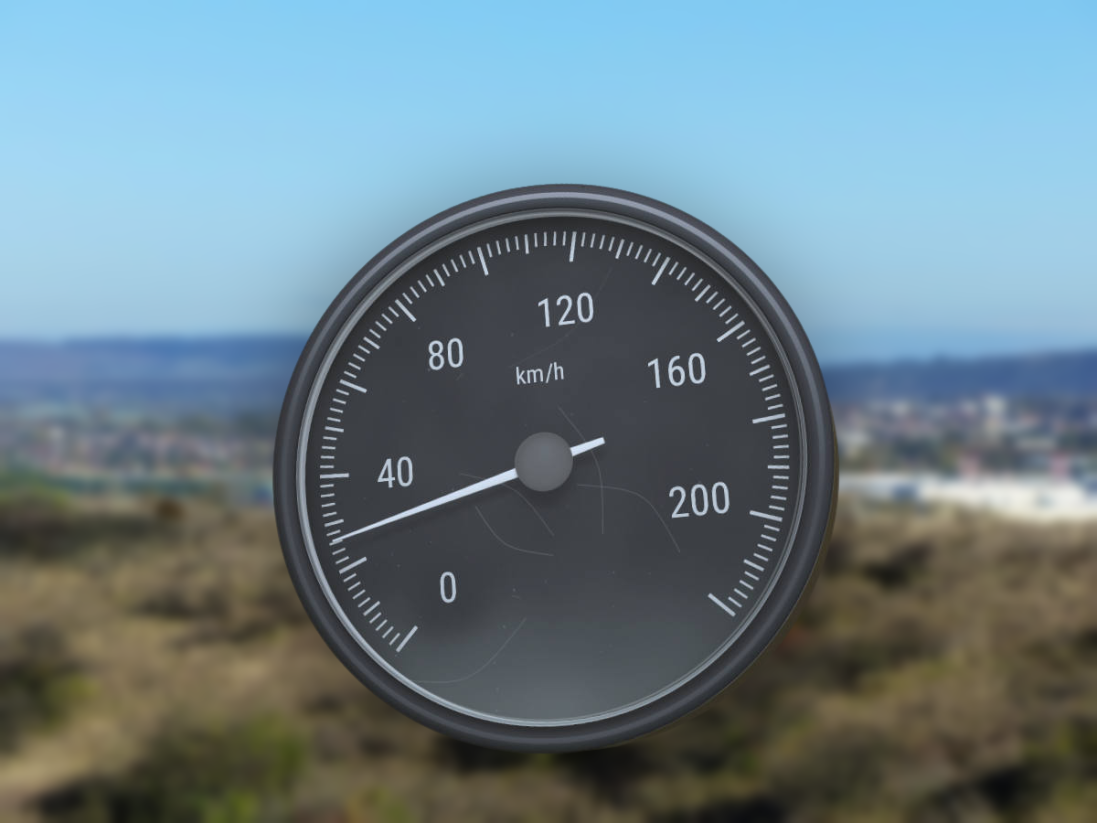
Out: {"value": 26, "unit": "km/h"}
